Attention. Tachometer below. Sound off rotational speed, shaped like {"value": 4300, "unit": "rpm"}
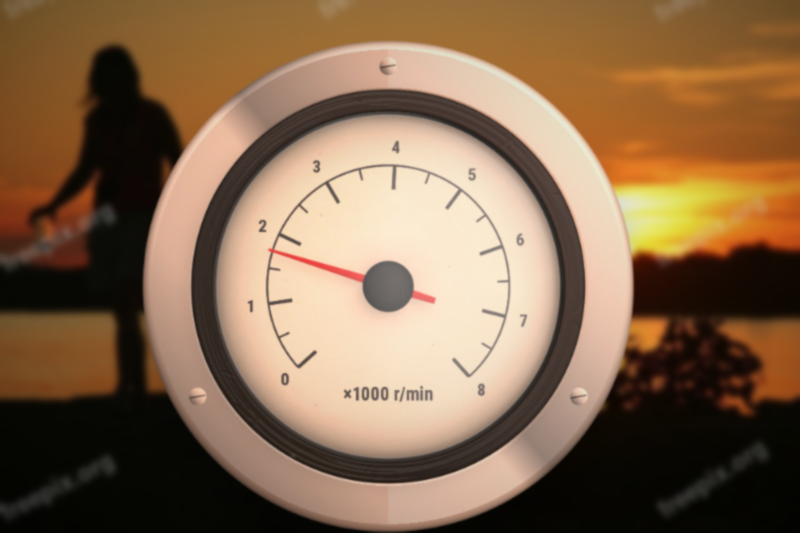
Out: {"value": 1750, "unit": "rpm"}
